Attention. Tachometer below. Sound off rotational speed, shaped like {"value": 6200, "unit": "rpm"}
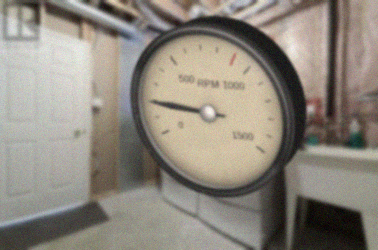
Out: {"value": 200, "unit": "rpm"}
